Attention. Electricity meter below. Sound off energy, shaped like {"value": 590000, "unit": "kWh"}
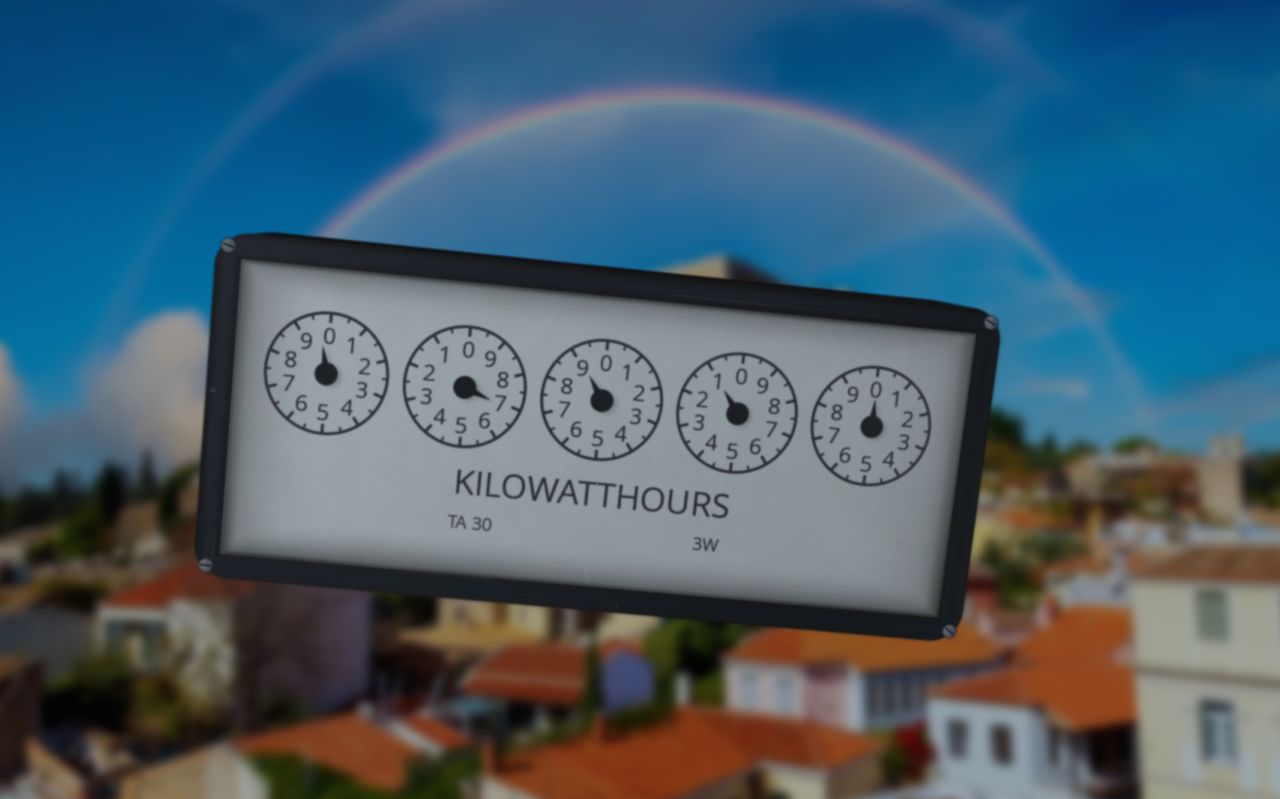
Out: {"value": 96910, "unit": "kWh"}
